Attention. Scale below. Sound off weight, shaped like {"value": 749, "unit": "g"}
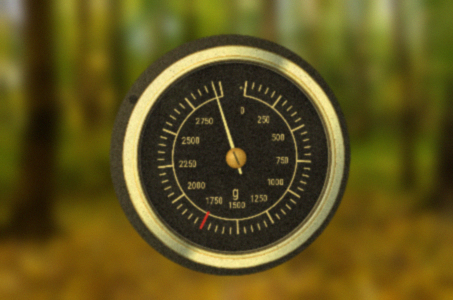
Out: {"value": 2950, "unit": "g"}
